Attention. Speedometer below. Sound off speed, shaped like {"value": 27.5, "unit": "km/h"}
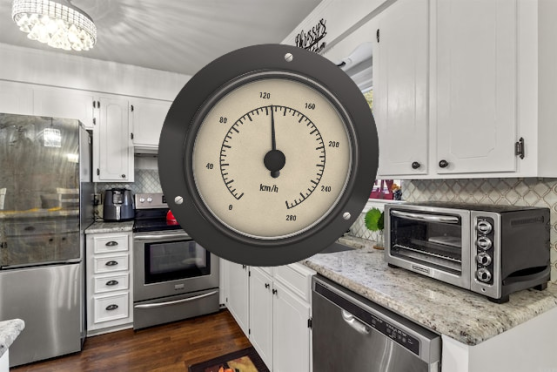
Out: {"value": 125, "unit": "km/h"}
